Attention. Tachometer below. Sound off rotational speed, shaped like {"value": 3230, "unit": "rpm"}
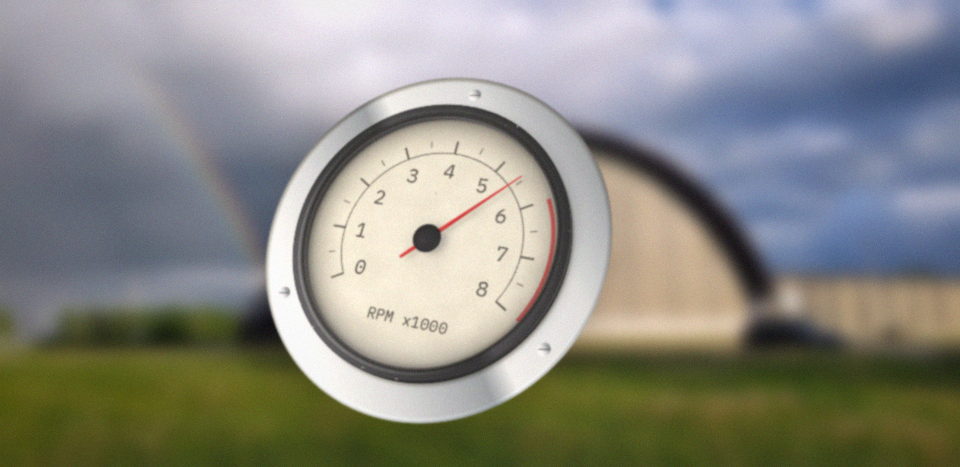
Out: {"value": 5500, "unit": "rpm"}
